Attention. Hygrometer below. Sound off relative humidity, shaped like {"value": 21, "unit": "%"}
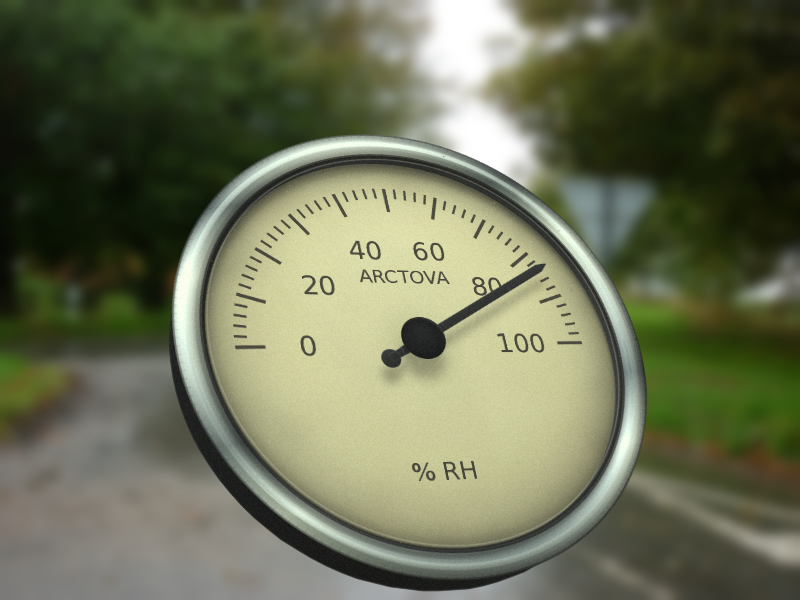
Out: {"value": 84, "unit": "%"}
